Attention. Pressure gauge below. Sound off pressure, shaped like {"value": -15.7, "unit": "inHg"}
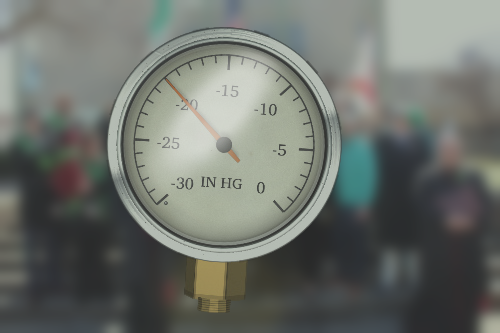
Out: {"value": -20, "unit": "inHg"}
